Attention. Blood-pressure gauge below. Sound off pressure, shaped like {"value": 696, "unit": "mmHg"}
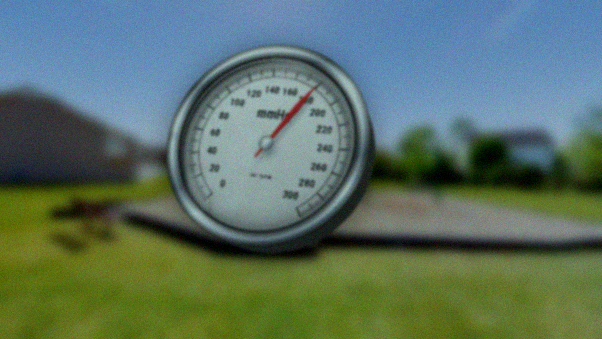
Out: {"value": 180, "unit": "mmHg"}
